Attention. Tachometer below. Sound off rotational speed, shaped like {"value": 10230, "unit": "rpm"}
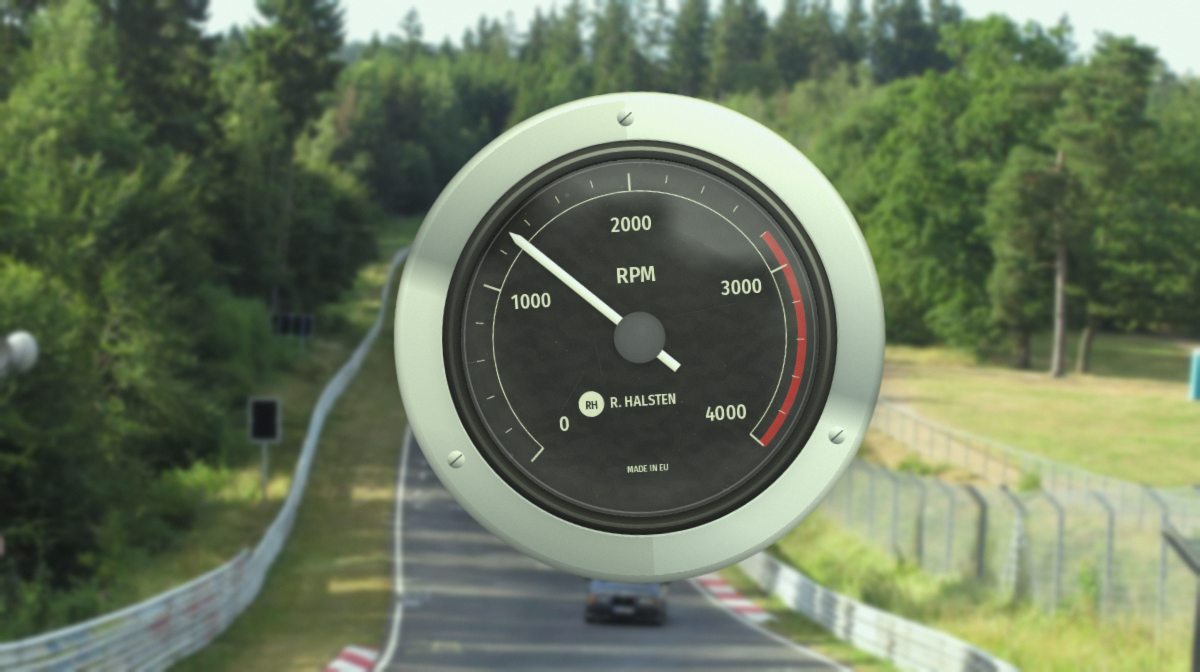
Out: {"value": 1300, "unit": "rpm"}
